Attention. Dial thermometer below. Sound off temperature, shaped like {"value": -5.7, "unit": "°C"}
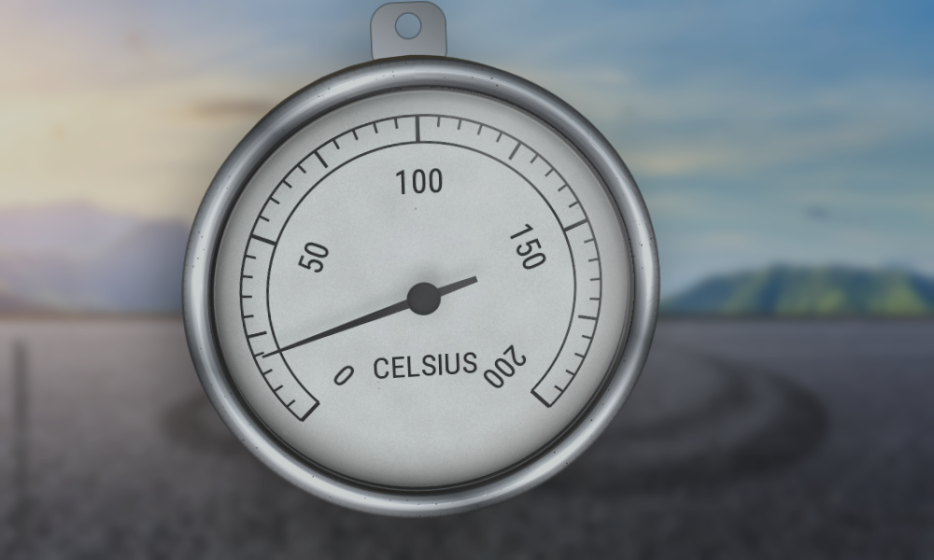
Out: {"value": 20, "unit": "°C"}
